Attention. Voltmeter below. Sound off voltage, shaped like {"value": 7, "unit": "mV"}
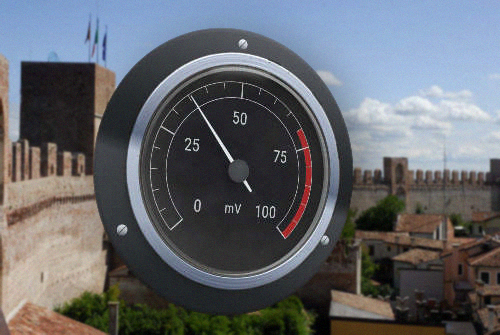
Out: {"value": 35, "unit": "mV"}
